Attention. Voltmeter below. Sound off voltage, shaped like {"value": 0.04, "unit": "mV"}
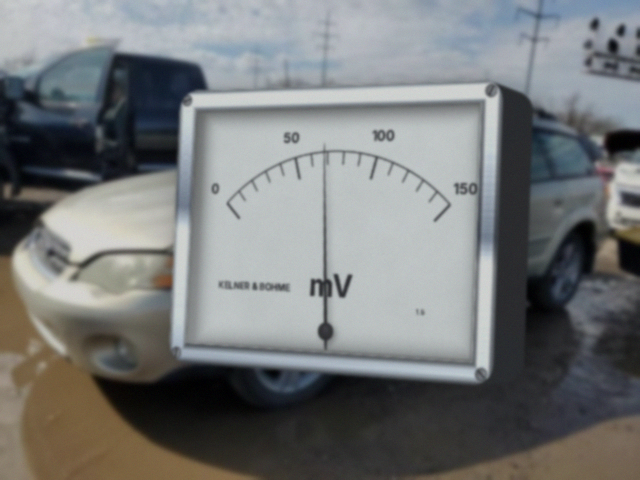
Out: {"value": 70, "unit": "mV"}
